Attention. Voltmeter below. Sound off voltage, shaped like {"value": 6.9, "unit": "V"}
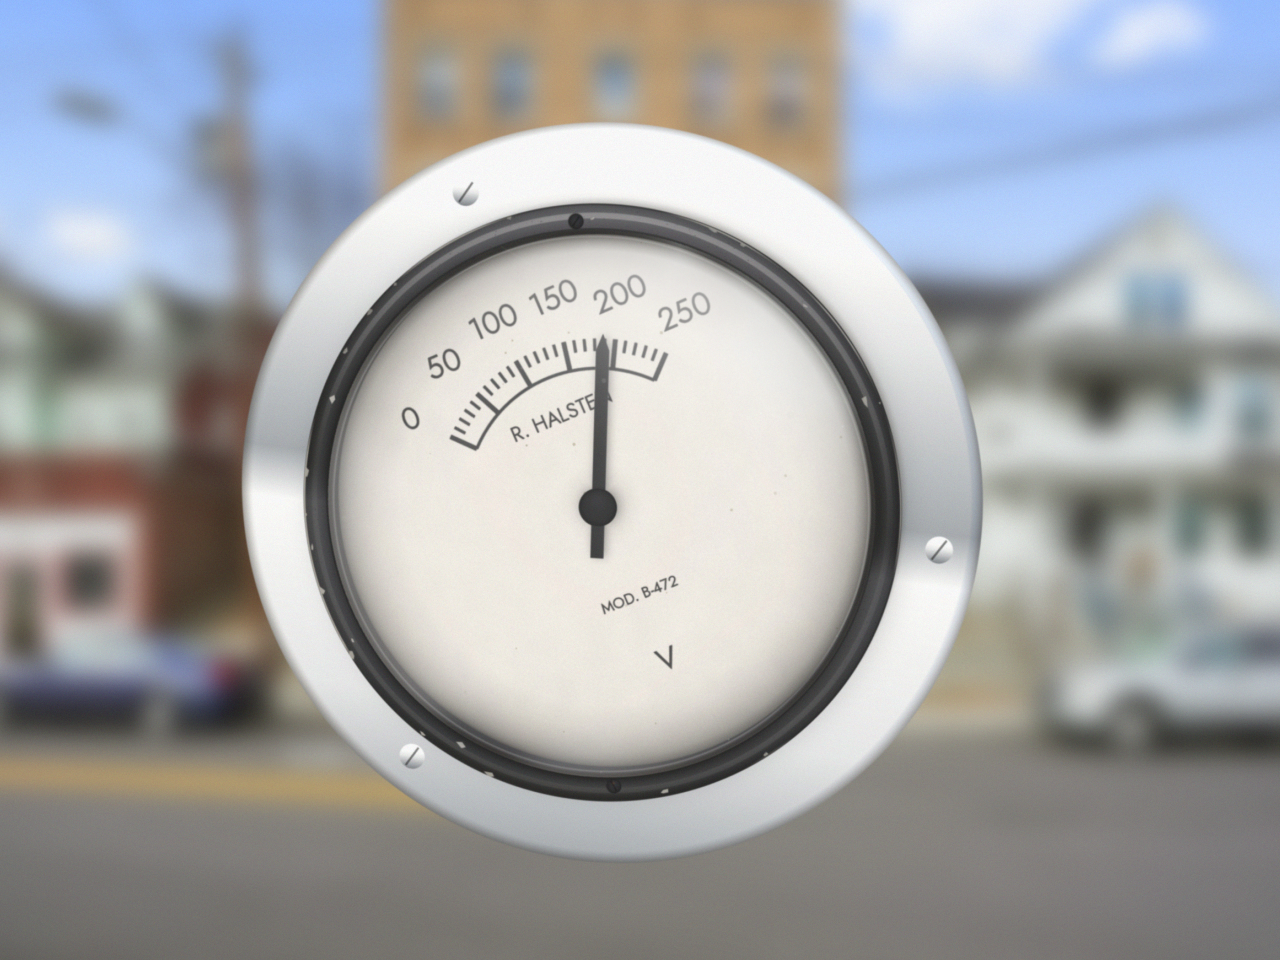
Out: {"value": 190, "unit": "V"}
